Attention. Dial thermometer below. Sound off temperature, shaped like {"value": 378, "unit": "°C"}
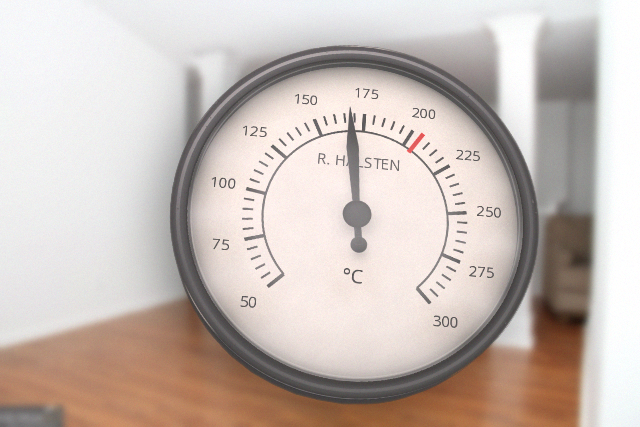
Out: {"value": 167.5, "unit": "°C"}
